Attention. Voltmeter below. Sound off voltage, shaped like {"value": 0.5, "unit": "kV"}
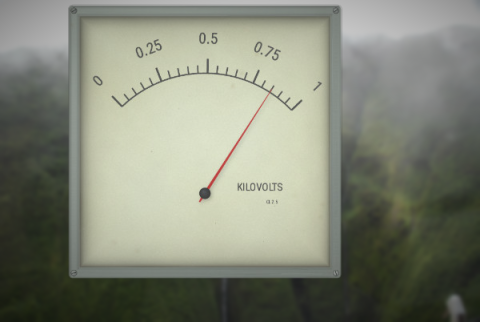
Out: {"value": 0.85, "unit": "kV"}
